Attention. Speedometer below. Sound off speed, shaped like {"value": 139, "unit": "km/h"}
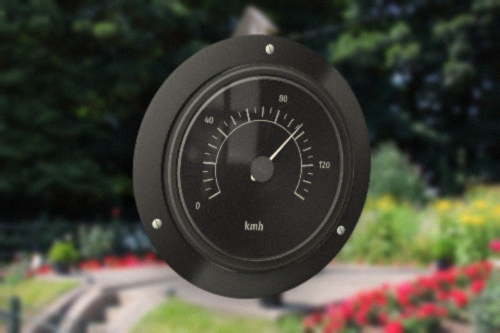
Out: {"value": 95, "unit": "km/h"}
